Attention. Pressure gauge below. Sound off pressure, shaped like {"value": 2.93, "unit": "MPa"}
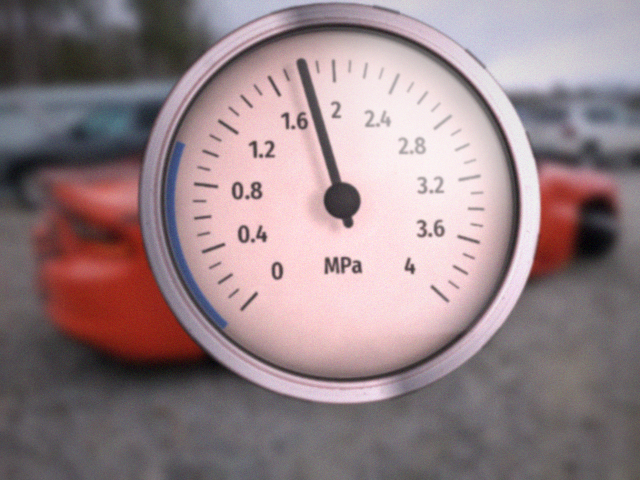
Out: {"value": 1.8, "unit": "MPa"}
